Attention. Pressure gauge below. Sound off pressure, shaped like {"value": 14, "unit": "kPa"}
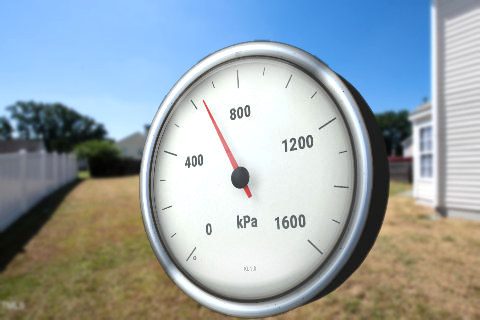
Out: {"value": 650, "unit": "kPa"}
